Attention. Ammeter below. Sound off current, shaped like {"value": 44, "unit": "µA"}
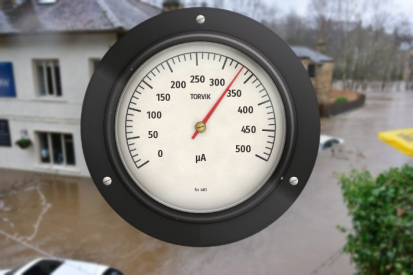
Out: {"value": 330, "unit": "µA"}
